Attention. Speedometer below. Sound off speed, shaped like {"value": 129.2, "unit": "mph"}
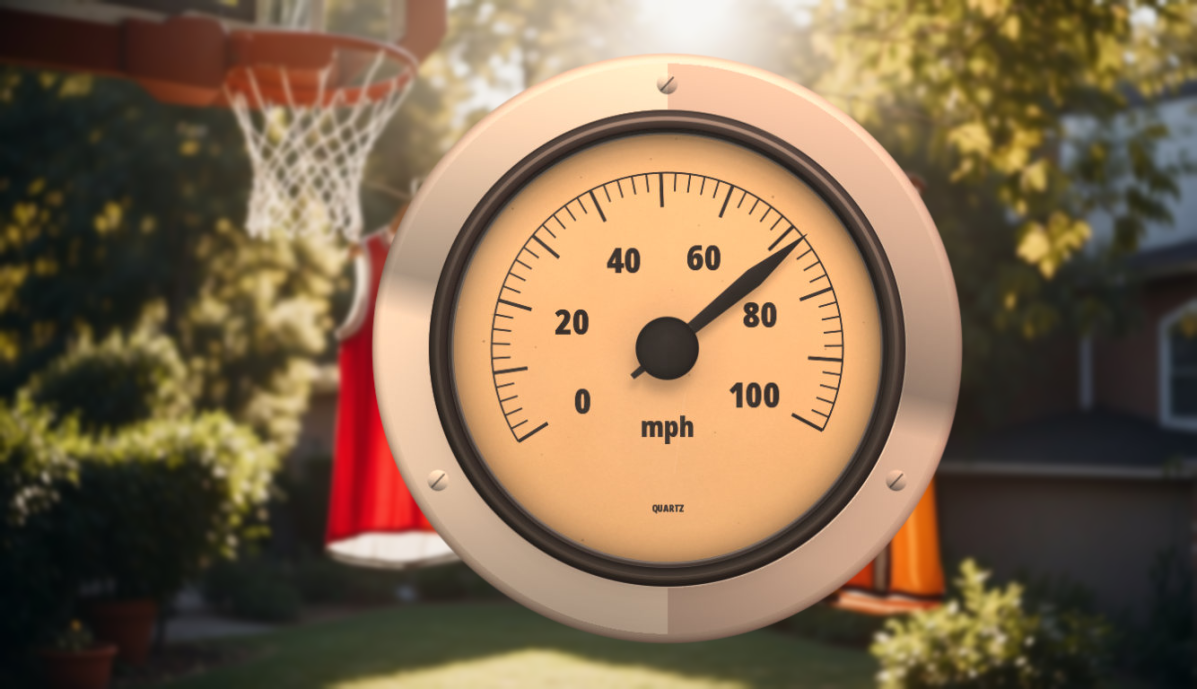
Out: {"value": 72, "unit": "mph"}
